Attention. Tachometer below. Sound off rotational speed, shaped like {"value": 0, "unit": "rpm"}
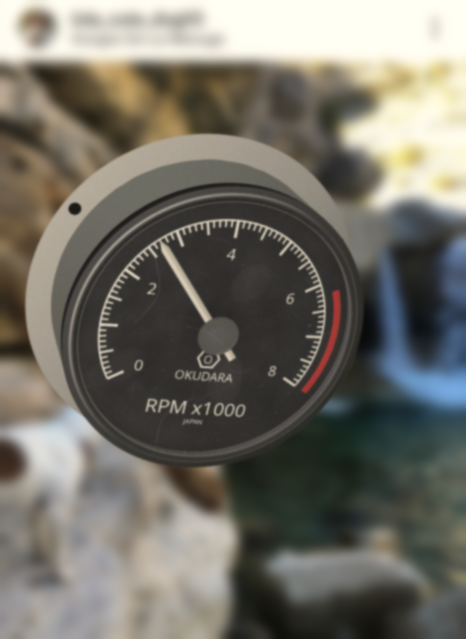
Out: {"value": 2700, "unit": "rpm"}
